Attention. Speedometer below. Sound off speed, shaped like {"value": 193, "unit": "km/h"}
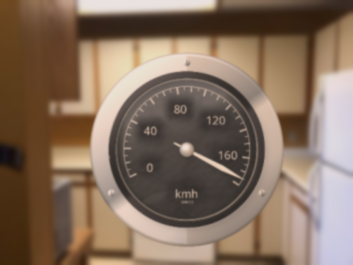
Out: {"value": 175, "unit": "km/h"}
